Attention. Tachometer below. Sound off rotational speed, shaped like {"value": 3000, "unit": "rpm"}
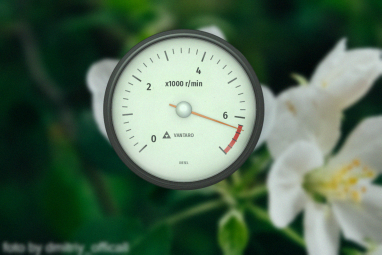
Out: {"value": 6300, "unit": "rpm"}
